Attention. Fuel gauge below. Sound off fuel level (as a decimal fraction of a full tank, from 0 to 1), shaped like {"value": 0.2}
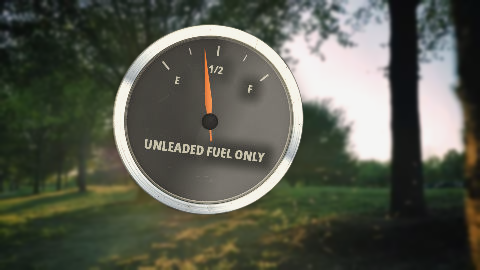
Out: {"value": 0.375}
